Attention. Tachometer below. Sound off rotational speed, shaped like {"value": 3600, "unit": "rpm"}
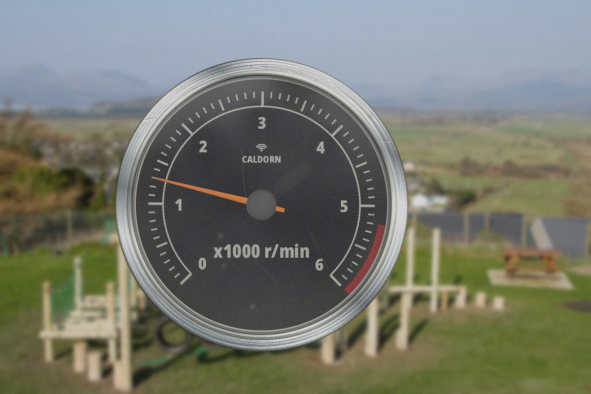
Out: {"value": 1300, "unit": "rpm"}
